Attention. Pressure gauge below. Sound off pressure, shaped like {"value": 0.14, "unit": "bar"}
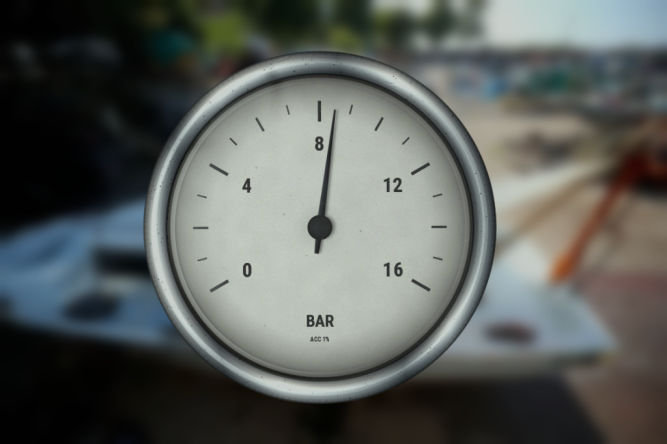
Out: {"value": 8.5, "unit": "bar"}
